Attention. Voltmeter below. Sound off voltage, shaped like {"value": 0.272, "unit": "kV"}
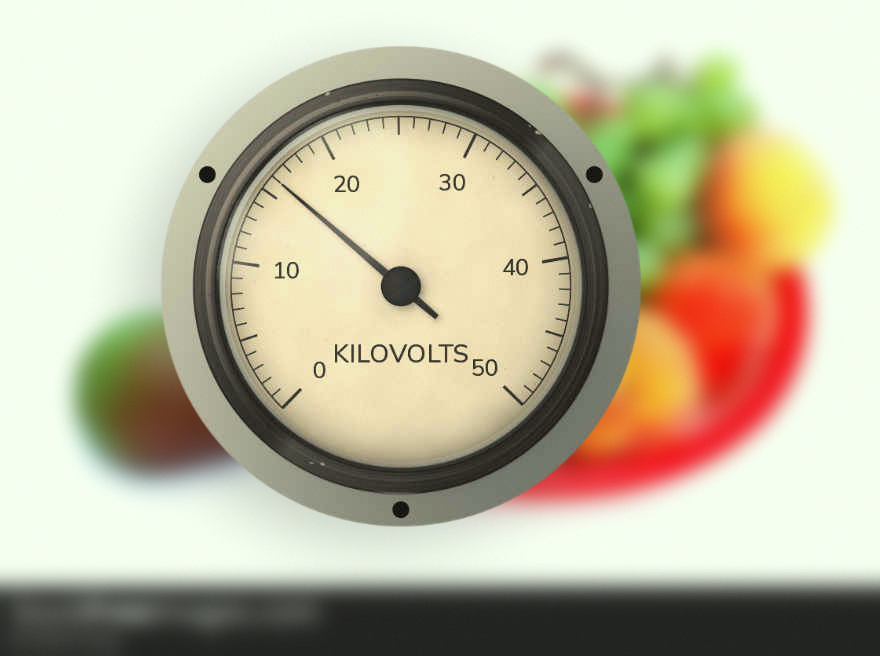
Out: {"value": 16, "unit": "kV"}
